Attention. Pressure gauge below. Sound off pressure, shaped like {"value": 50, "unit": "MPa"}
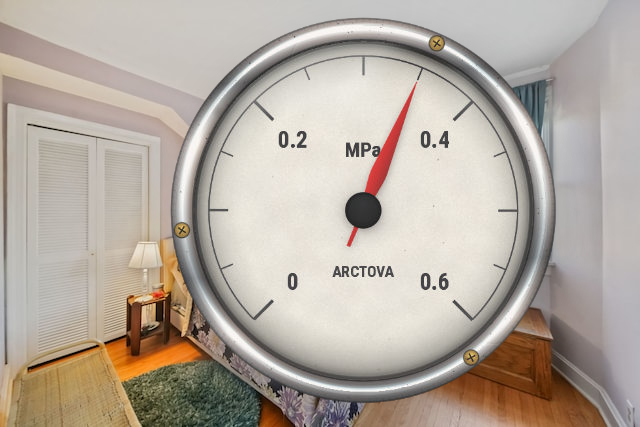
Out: {"value": 0.35, "unit": "MPa"}
